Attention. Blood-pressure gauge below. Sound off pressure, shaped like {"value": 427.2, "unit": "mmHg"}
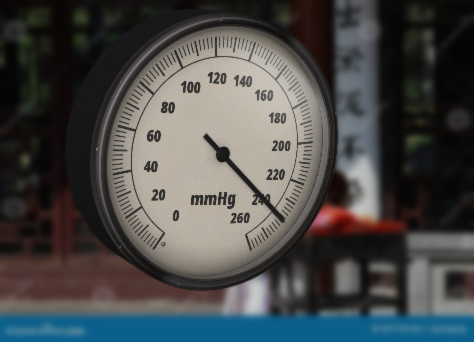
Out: {"value": 240, "unit": "mmHg"}
